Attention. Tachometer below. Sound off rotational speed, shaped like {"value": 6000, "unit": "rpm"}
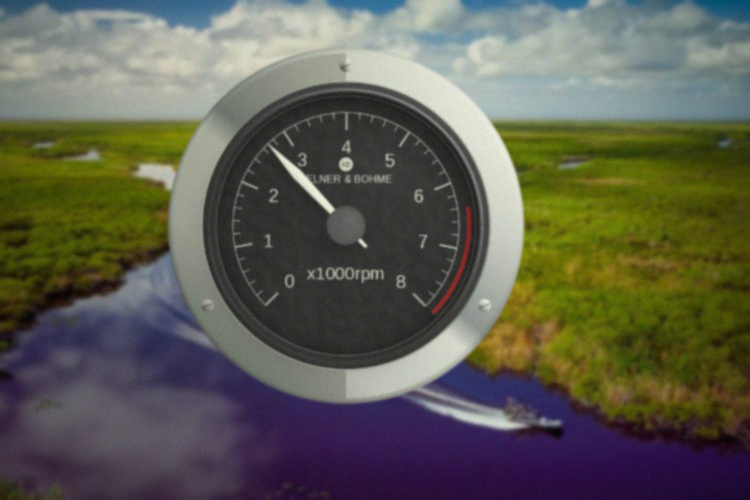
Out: {"value": 2700, "unit": "rpm"}
